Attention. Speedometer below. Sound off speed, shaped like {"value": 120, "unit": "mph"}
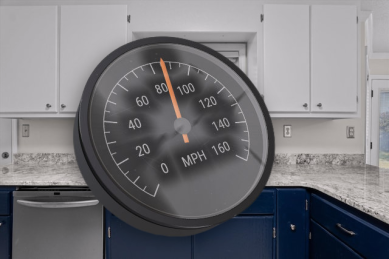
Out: {"value": 85, "unit": "mph"}
